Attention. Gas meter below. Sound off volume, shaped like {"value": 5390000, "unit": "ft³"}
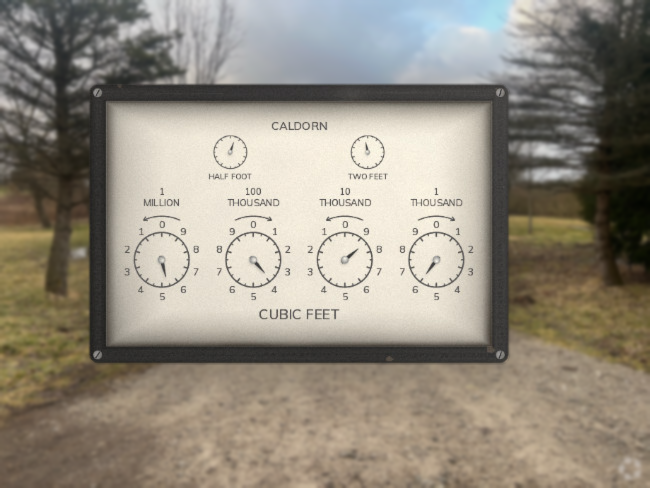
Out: {"value": 538600, "unit": "ft³"}
